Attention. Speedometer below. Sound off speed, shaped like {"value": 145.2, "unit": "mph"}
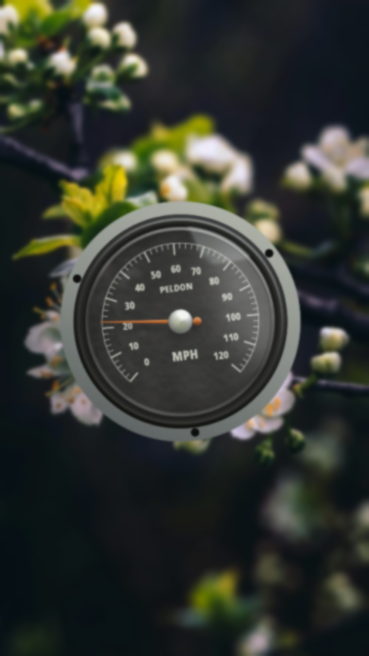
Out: {"value": 22, "unit": "mph"}
